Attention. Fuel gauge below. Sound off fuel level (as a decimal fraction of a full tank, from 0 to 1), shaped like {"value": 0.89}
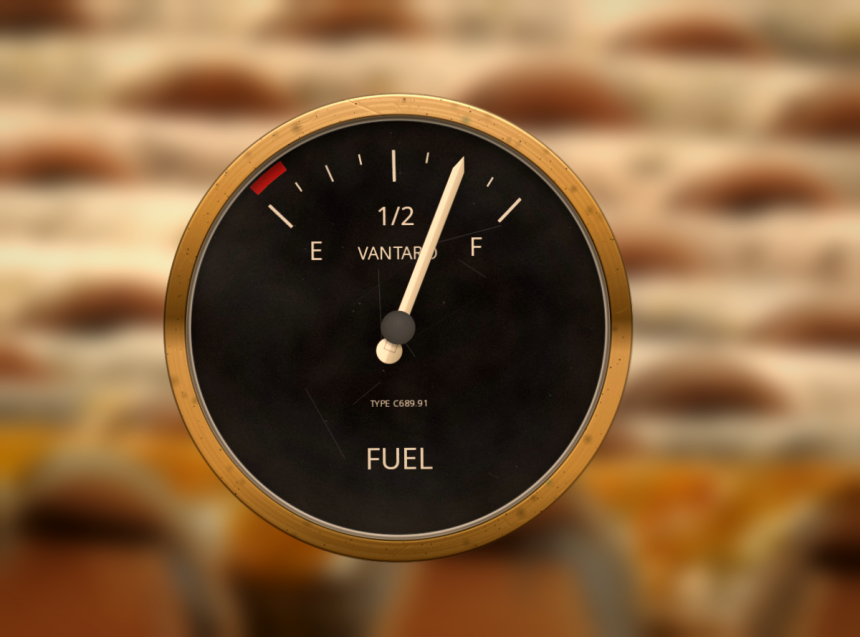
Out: {"value": 0.75}
